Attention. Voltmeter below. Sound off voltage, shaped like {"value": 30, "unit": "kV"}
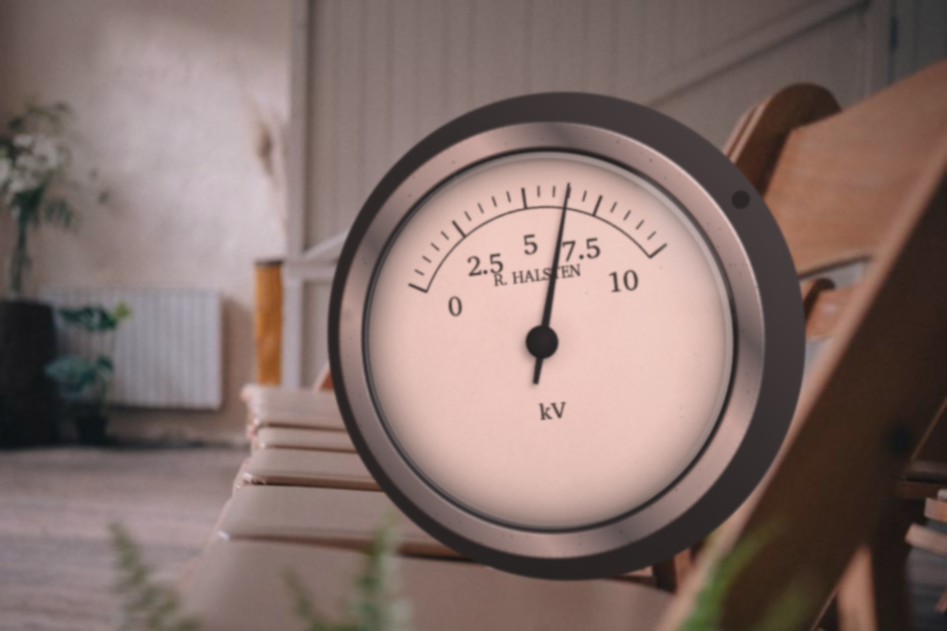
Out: {"value": 6.5, "unit": "kV"}
